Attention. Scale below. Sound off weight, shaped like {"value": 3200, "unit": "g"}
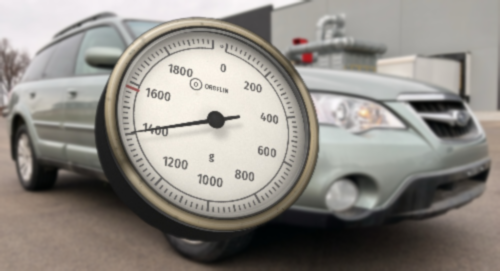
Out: {"value": 1400, "unit": "g"}
